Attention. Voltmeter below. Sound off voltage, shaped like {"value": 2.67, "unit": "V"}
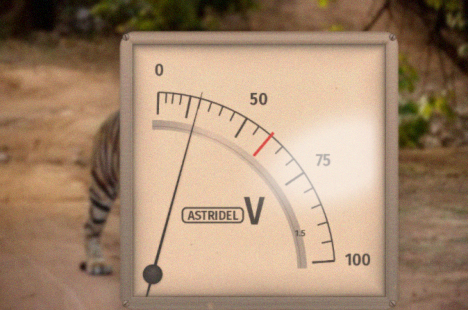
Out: {"value": 30, "unit": "V"}
